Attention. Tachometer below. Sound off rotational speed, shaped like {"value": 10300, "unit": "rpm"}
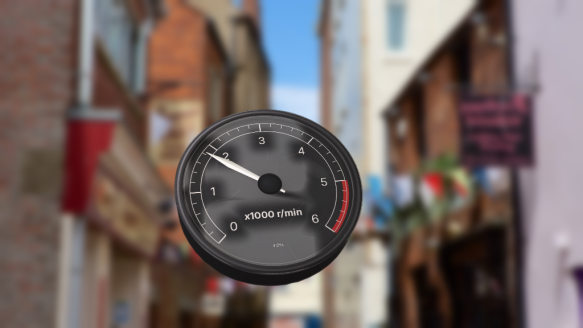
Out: {"value": 1800, "unit": "rpm"}
